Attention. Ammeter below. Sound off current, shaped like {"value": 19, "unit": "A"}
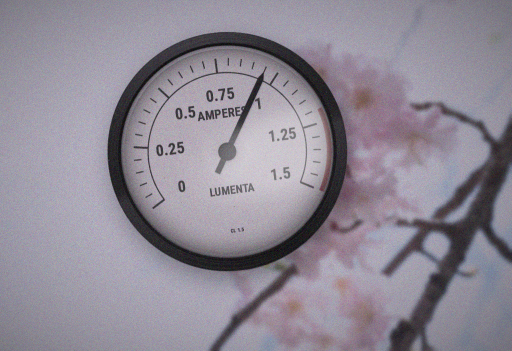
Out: {"value": 0.95, "unit": "A"}
